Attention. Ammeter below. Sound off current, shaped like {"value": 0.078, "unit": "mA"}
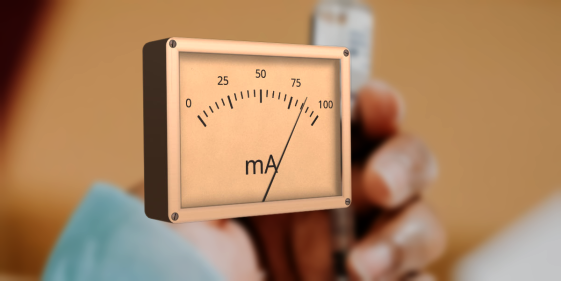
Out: {"value": 85, "unit": "mA"}
